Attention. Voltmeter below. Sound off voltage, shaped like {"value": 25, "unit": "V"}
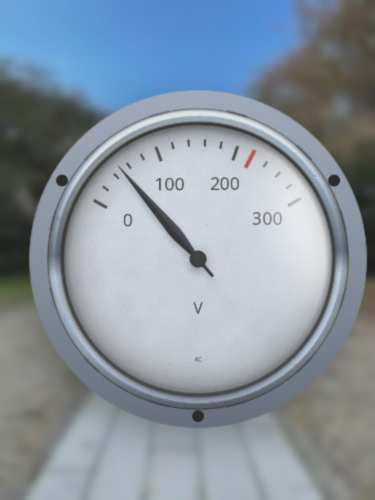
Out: {"value": 50, "unit": "V"}
